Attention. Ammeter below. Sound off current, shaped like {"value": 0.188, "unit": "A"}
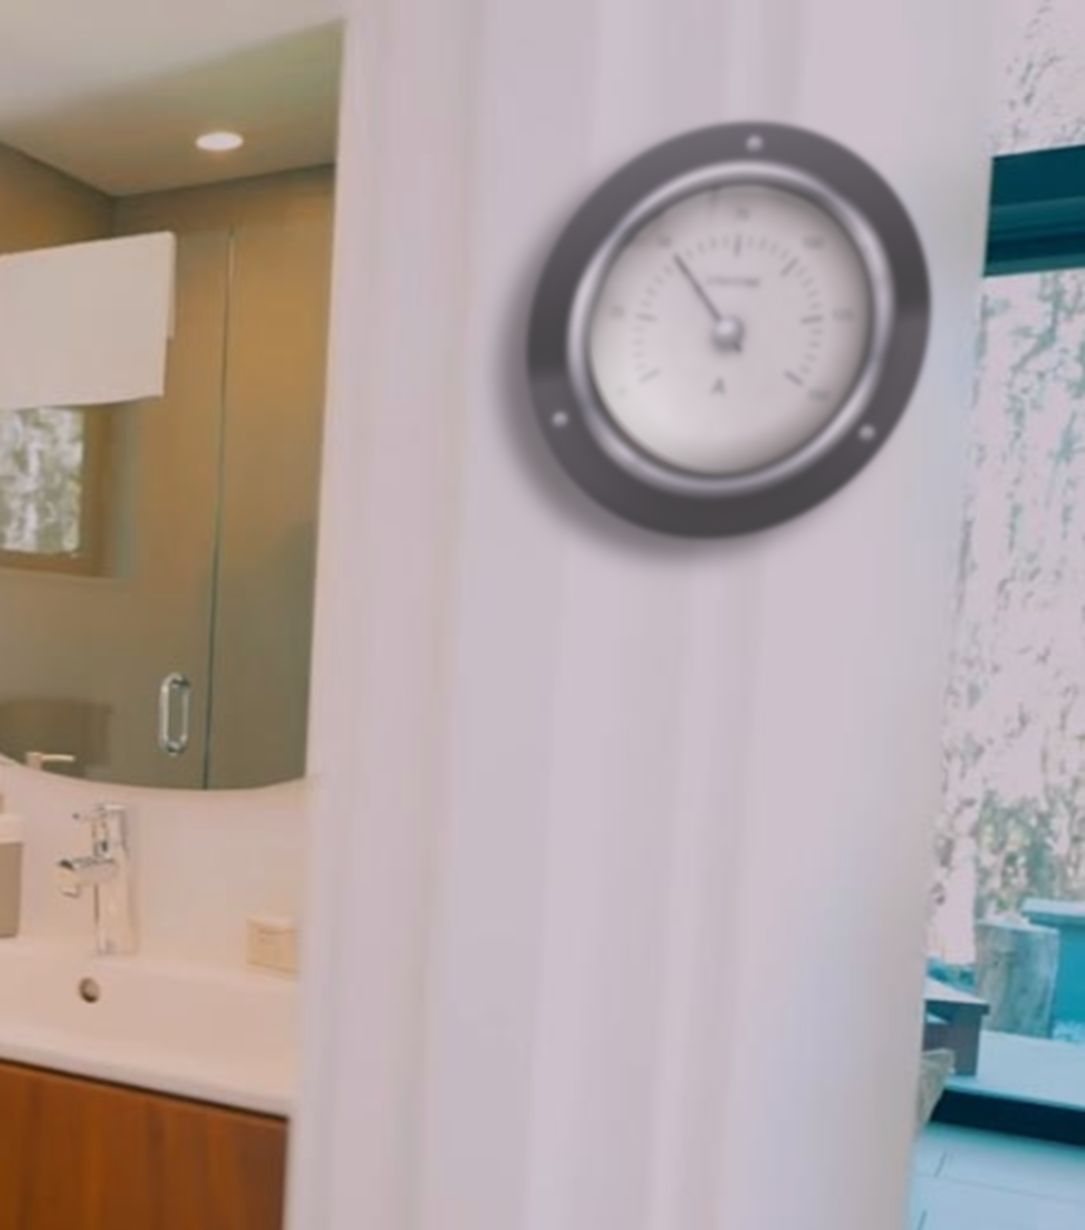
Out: {"value": 50, "unit": "A"}
